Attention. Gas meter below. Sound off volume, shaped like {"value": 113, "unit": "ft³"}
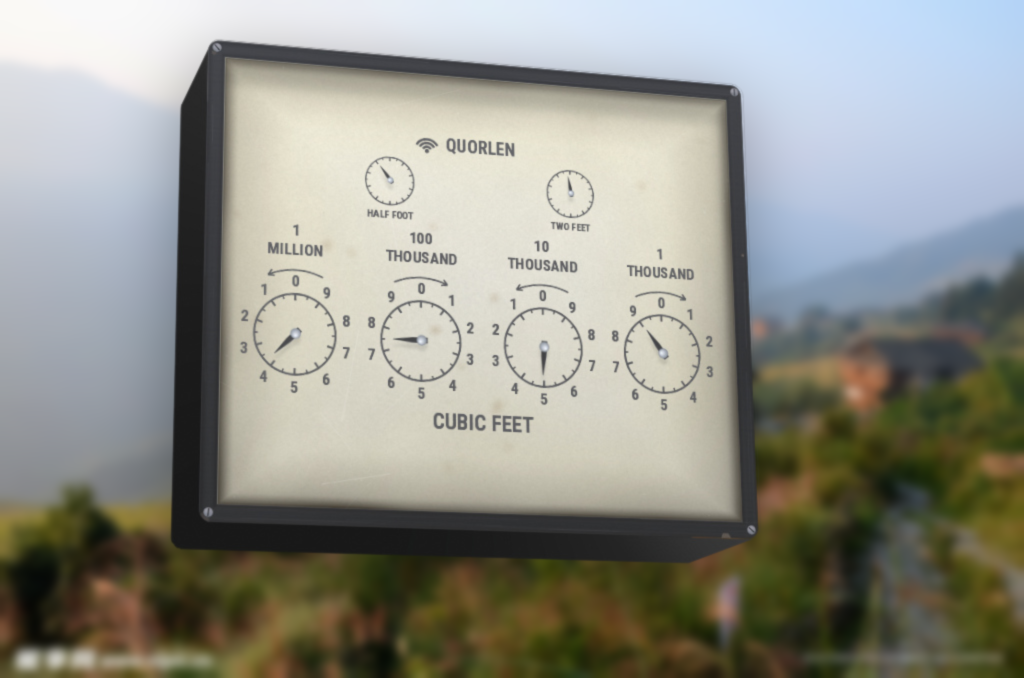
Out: {"value": 374900, "unit": "ft³"}
